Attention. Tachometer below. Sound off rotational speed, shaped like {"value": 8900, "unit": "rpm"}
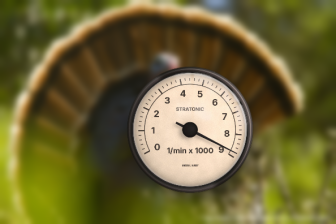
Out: {"value": 8800, "unit": "rpm"}
